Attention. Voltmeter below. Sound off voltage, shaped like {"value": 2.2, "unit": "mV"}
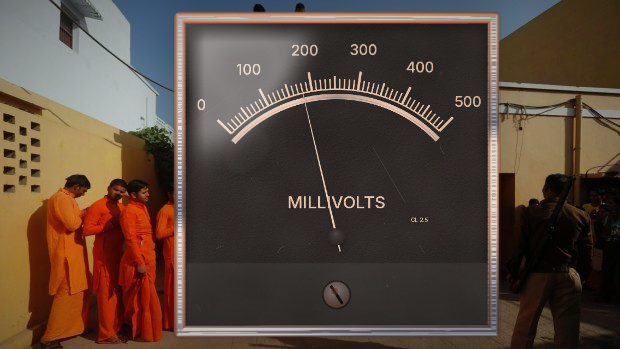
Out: {"value": 180, "unit": "mV"}
